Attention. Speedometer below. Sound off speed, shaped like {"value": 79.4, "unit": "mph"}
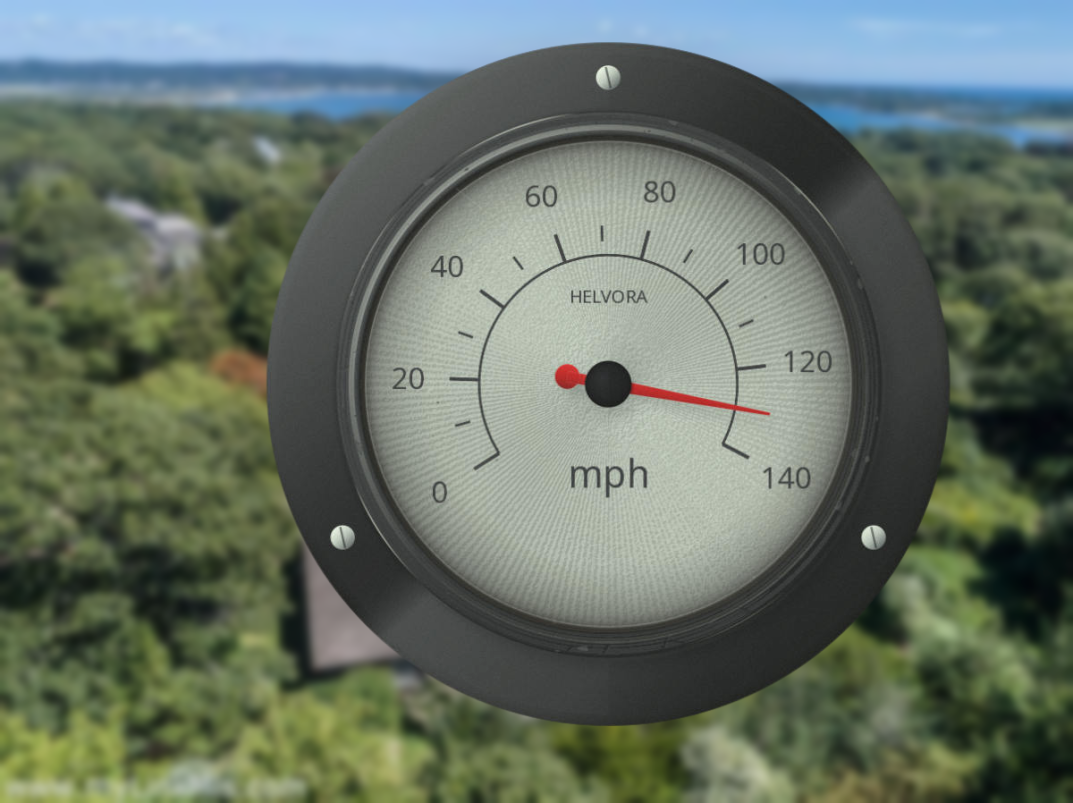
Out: {"value": 130, "unit": "mph"}
